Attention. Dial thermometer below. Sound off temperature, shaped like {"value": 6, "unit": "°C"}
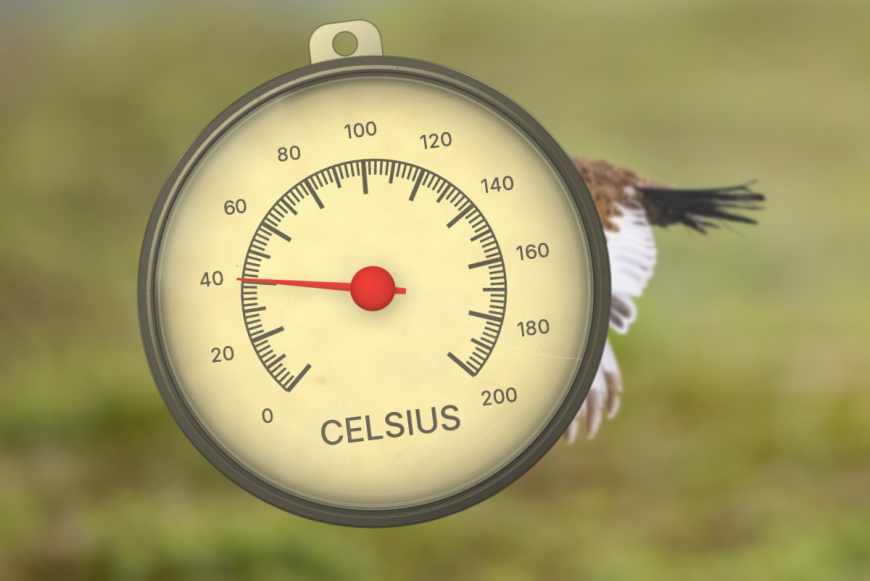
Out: {"value": 40, "unit": "°C"}
